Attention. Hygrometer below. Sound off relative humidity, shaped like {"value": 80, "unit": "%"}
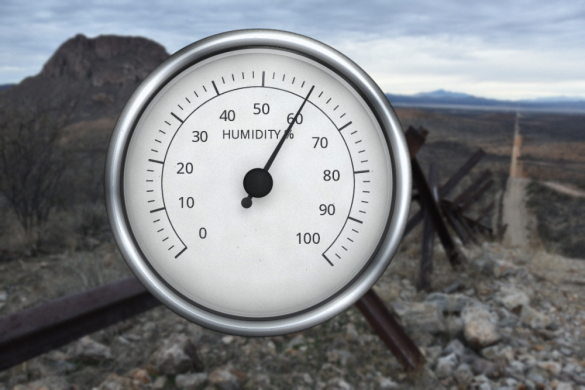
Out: {"value": 60, "unit": "%"}
